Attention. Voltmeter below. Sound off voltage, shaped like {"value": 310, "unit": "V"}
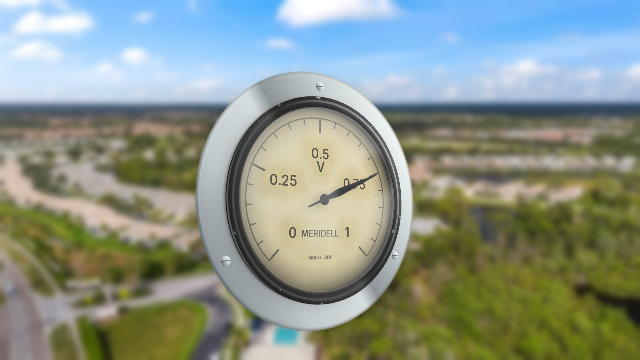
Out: {"value": 0.75, "unit": "V"}
